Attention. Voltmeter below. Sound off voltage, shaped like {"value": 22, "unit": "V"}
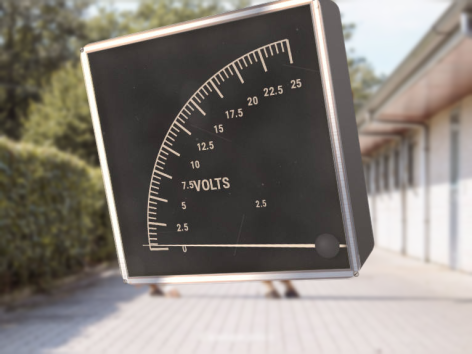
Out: {"value": 0.5, "unit": "V"}
